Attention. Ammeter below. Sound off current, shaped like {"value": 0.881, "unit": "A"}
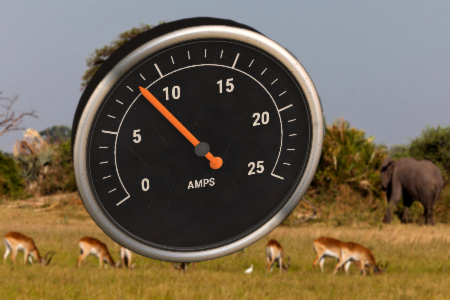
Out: {"value": 8.5, "unit": "A"}
